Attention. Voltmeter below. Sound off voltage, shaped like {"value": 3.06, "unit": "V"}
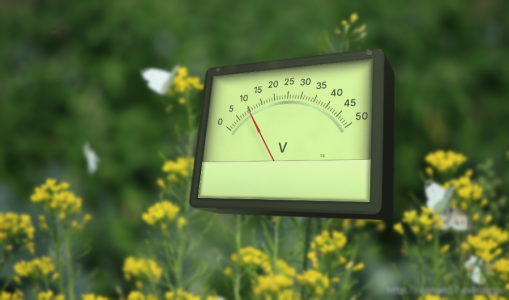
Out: {"value": 10, "unit": "V"}
